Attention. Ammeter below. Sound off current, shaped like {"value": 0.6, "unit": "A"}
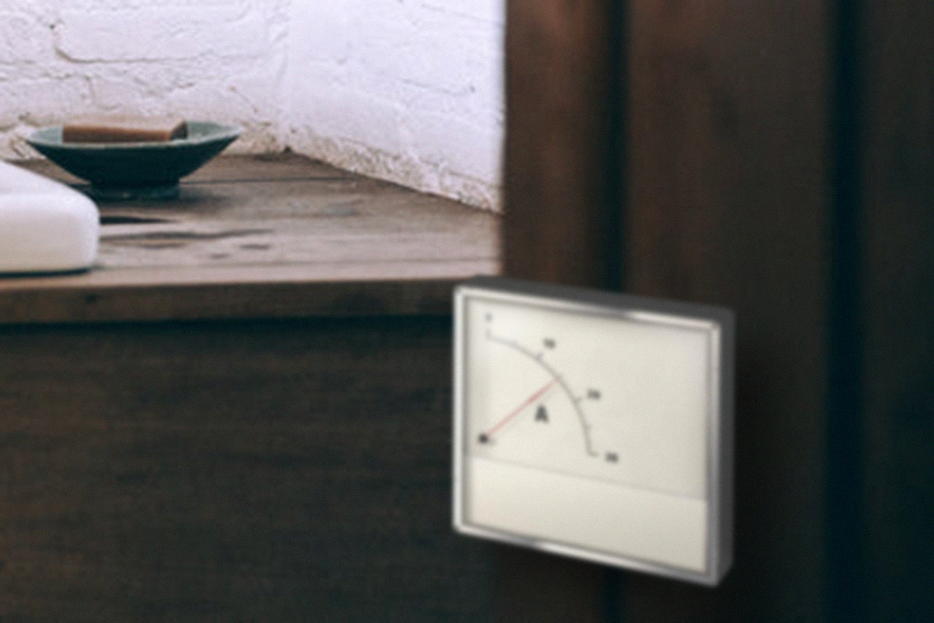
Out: {"value": 15, "unit": "A"}
